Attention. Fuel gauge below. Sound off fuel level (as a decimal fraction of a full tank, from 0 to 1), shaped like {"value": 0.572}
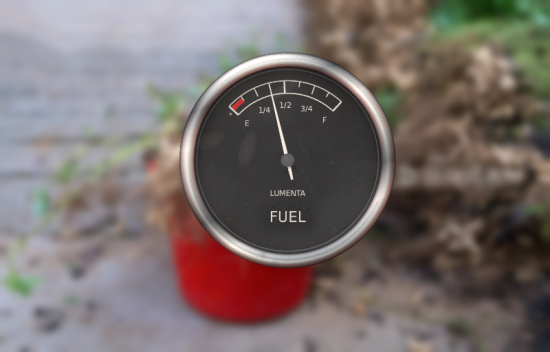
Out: {"value": 0.375}
